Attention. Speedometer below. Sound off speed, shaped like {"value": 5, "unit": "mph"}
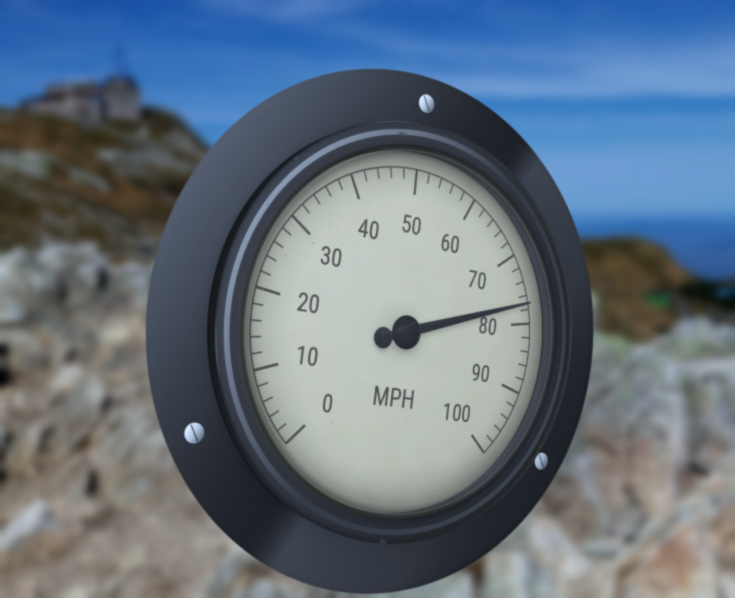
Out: {"value": 77, "unit": "mph"}
